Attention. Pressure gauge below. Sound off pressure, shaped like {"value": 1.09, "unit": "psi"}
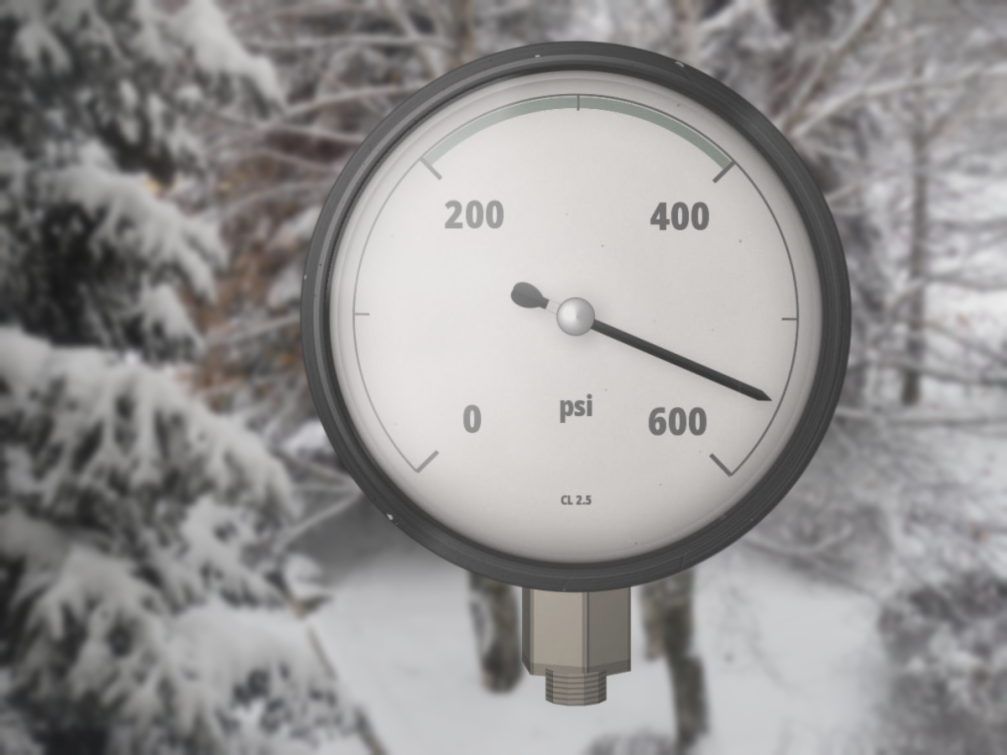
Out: {"value": 550, "unit": "psi"}
